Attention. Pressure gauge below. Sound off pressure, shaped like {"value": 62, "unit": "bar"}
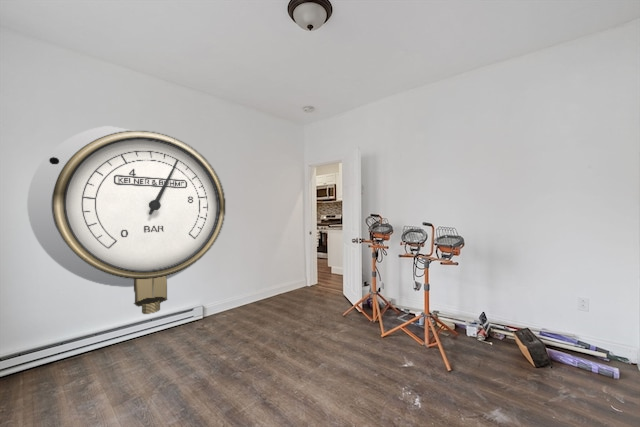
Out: {"value": 6, "unit": "bar"}
